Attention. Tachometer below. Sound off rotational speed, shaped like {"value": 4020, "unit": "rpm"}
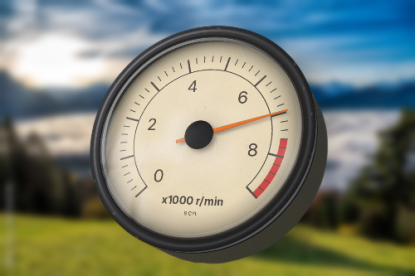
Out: {"value": 7000, "unit": "rpm"}
